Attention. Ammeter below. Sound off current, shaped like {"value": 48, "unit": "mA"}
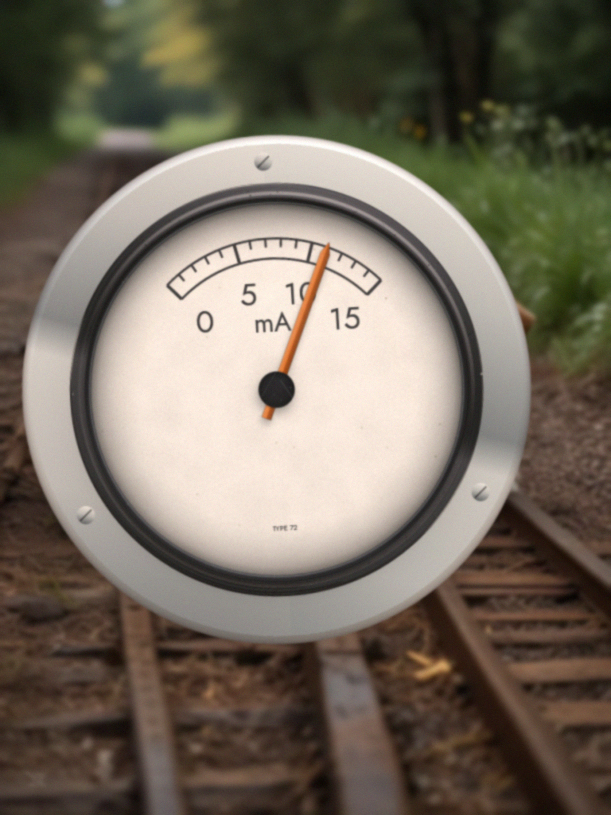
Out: {"value": 11, "unit": "mA"}
